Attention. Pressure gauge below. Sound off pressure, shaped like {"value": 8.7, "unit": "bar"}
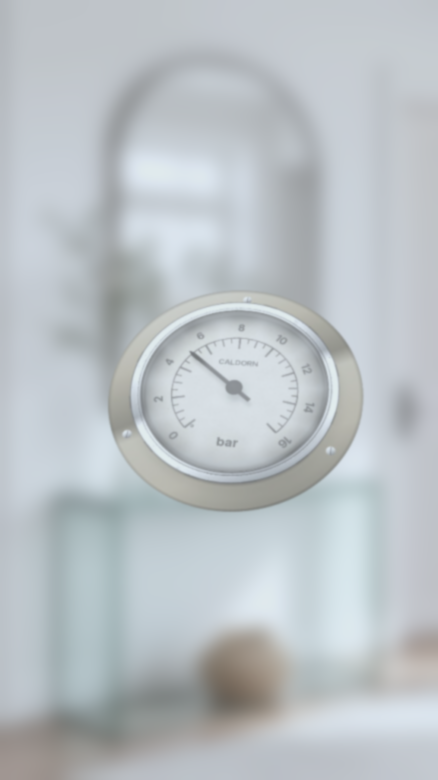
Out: {"value": 5, "unit": "bar"}
